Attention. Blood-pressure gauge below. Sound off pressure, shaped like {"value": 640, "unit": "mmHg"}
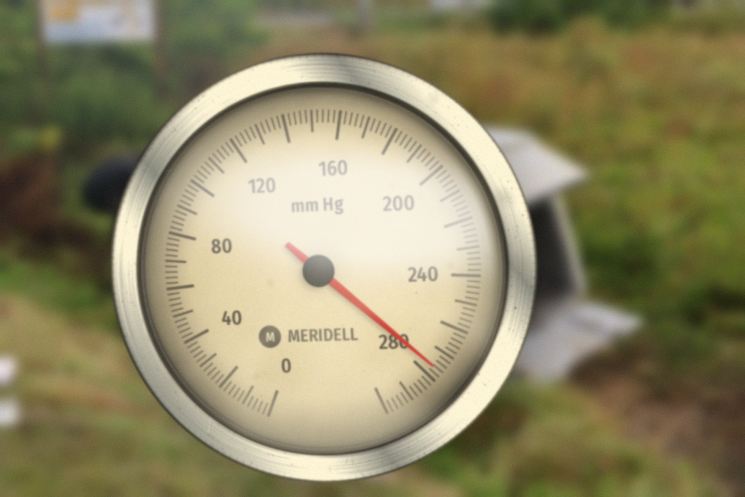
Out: {"value": 276, "unit": "mmHg"}
